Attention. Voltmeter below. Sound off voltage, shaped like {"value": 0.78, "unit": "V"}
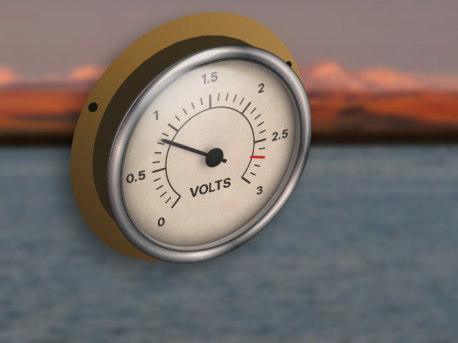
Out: {"value": 0.85, "unit": "V"}
